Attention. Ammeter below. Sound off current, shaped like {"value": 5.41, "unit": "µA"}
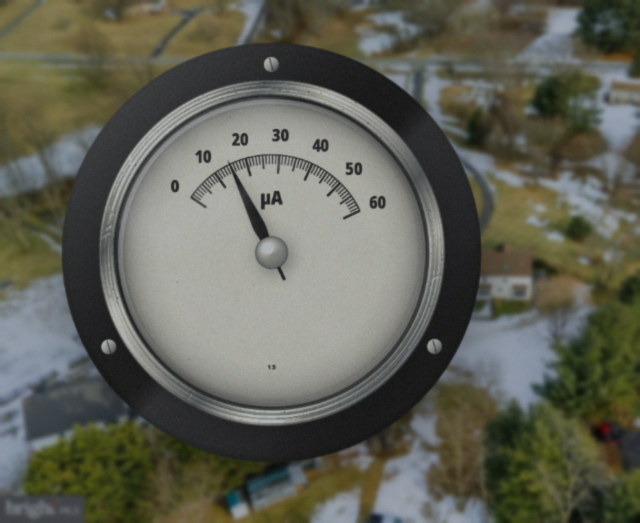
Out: {"value": 15, "unit": "µA"}
